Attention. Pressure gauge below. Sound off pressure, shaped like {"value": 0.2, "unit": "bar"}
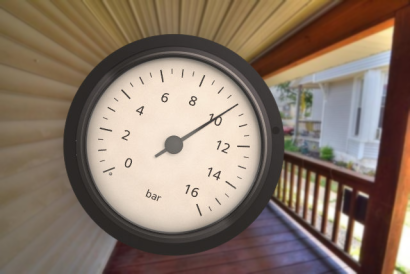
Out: {"value": 10, "unit": "bar"}
